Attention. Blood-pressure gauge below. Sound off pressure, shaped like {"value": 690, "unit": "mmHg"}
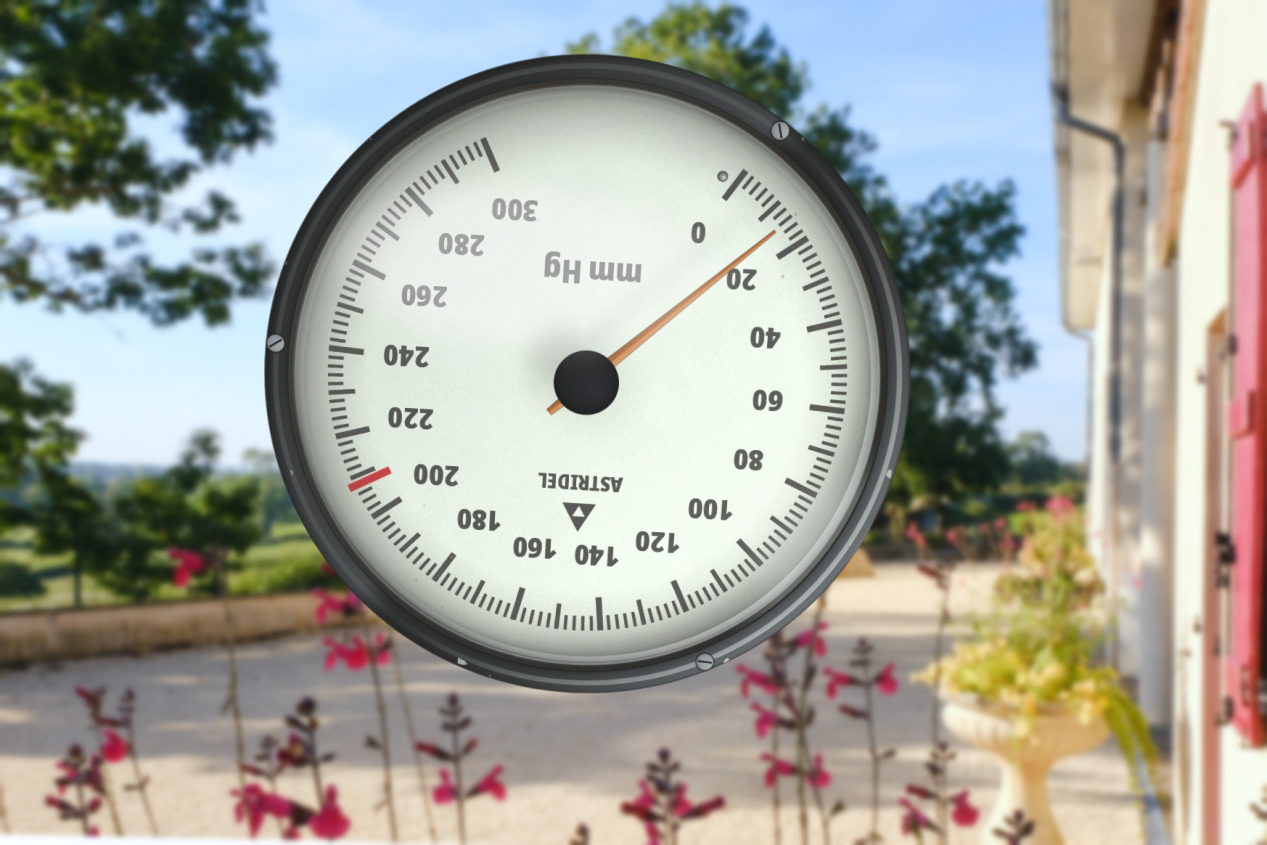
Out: {"value": 14, "unit": "mmHg"}
